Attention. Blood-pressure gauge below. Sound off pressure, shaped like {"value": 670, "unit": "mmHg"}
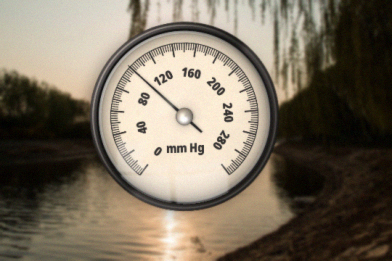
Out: {"value": 100, "unit": "mmHg"}
